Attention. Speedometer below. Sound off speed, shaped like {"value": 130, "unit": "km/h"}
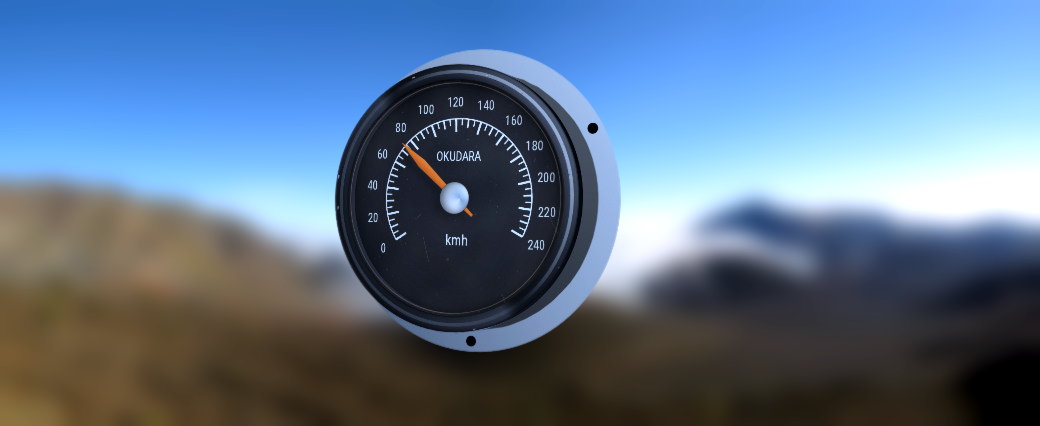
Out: {"value": 75, "unit": "km/h"}
